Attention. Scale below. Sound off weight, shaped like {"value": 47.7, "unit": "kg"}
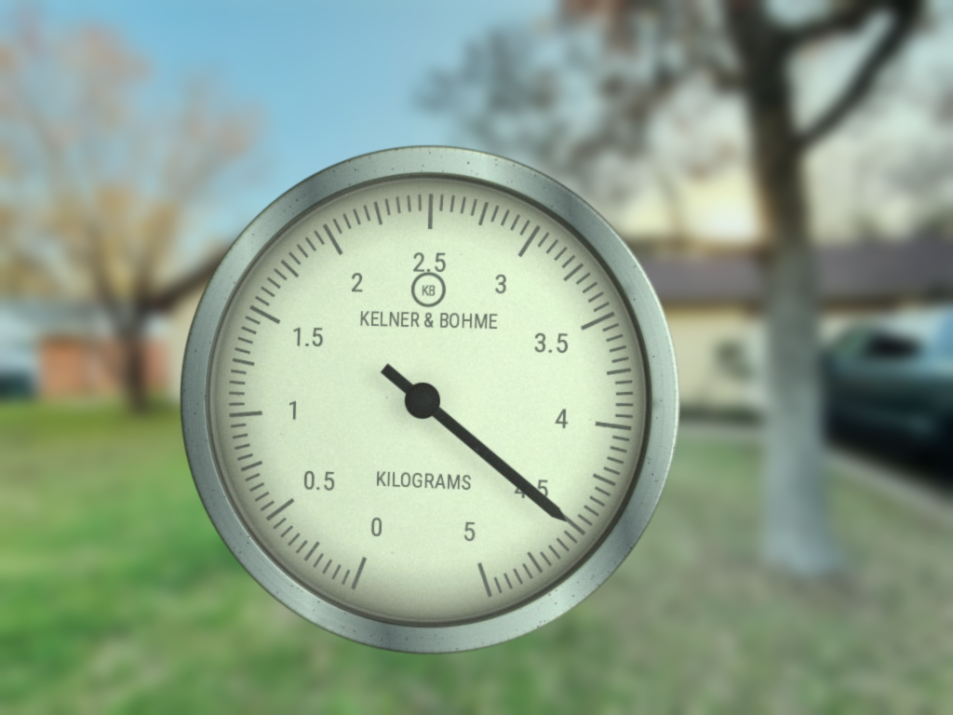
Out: {"value": 4.5, "unit": "kg"}
